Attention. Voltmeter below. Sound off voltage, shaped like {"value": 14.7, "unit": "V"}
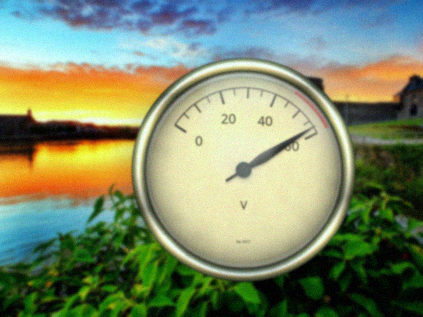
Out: {"value": 57.5, "unit": "V"}
